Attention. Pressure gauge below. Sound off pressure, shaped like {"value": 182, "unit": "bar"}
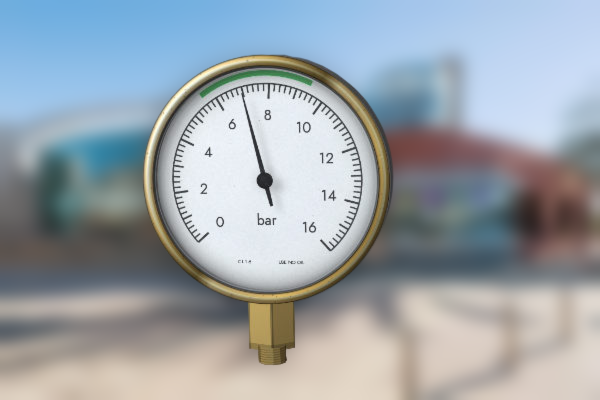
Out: {"value": 7, "unit": "bar"}
